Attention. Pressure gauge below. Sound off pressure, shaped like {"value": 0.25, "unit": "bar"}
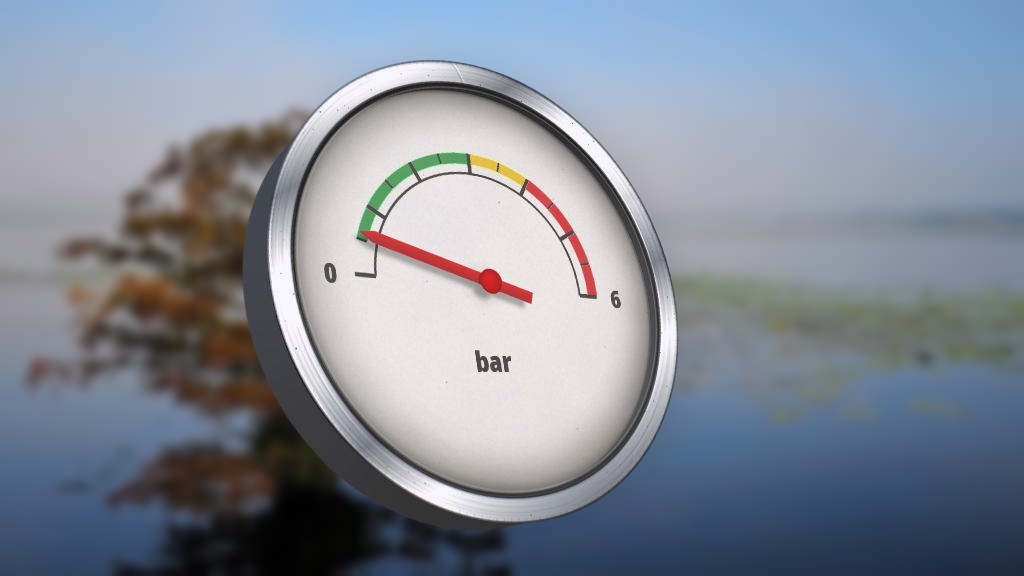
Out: {"value": 0.5, "unit": "bar"}
